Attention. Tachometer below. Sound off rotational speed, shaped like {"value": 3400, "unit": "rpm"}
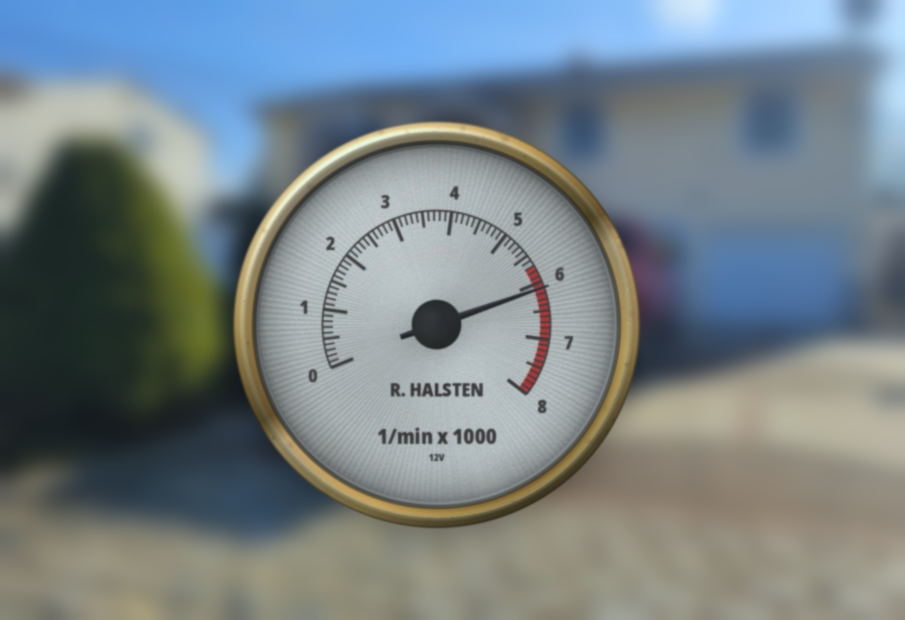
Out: {"value": 6100, "unit": "rpm"}
